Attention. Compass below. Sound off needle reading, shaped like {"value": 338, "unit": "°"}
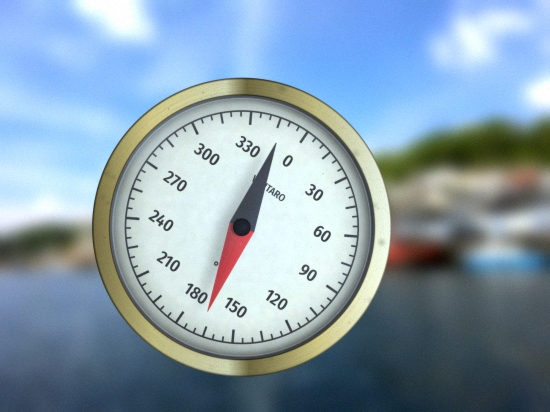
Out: {"value": 167.5, "unit": "°"}
